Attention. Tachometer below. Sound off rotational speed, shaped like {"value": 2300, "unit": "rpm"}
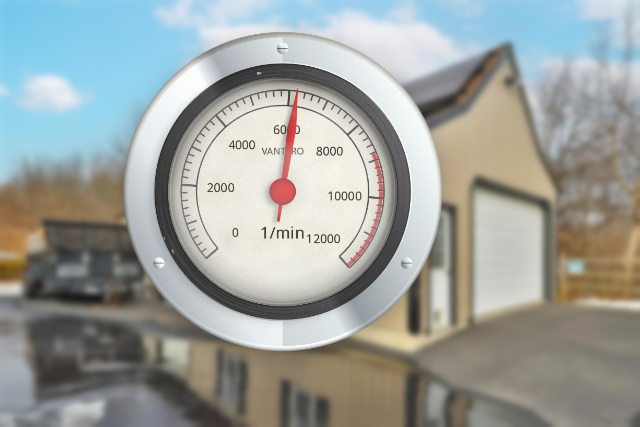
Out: {"value": 6200, "unit": "rpm"}
